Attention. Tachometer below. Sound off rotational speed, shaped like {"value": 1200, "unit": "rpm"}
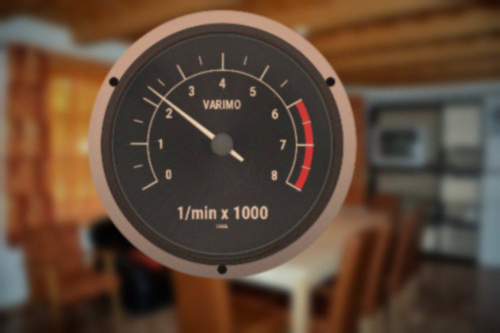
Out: {"value": 2250, "unit": "rpm"}
